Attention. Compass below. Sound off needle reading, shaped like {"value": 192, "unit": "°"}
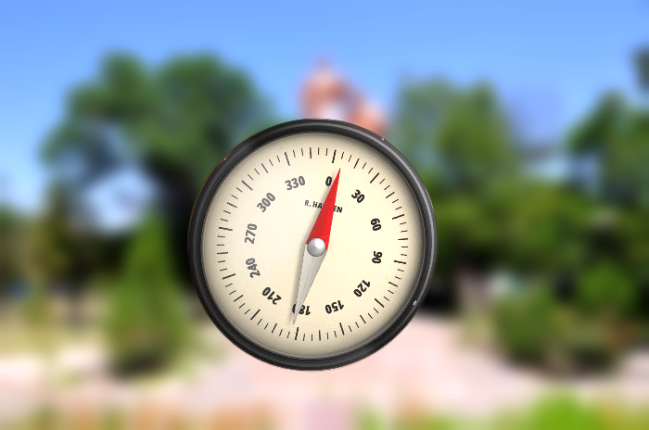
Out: {"value": 5, "unit": "°"}
